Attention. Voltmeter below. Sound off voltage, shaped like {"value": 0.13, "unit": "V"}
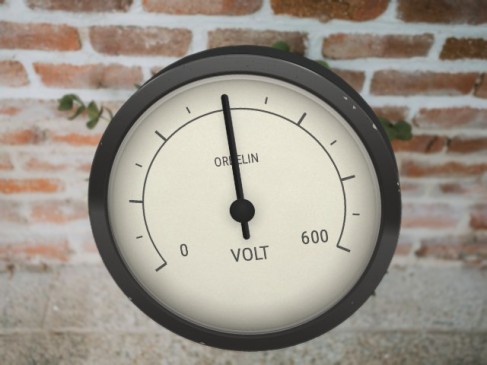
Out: {"value": 300, "unit": "V"}
